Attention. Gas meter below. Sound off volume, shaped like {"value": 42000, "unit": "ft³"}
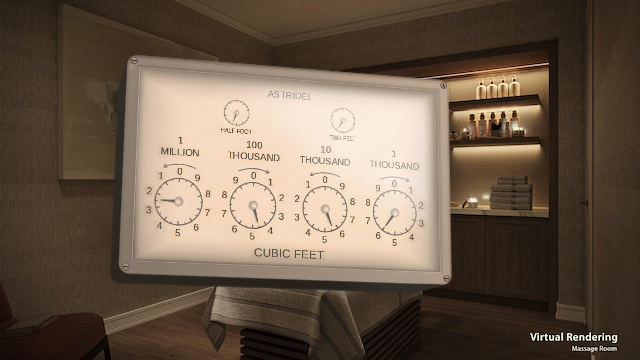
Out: {"value": 245600, "unit": "ft³"}
